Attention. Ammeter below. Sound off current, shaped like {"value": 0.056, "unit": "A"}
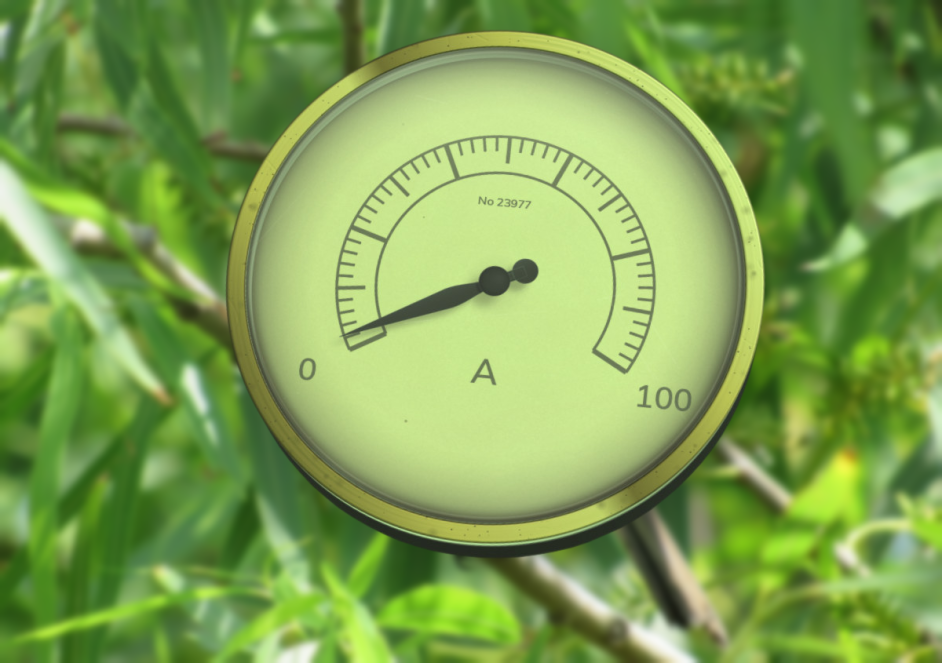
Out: {"value": 2, "unit": "A"}
